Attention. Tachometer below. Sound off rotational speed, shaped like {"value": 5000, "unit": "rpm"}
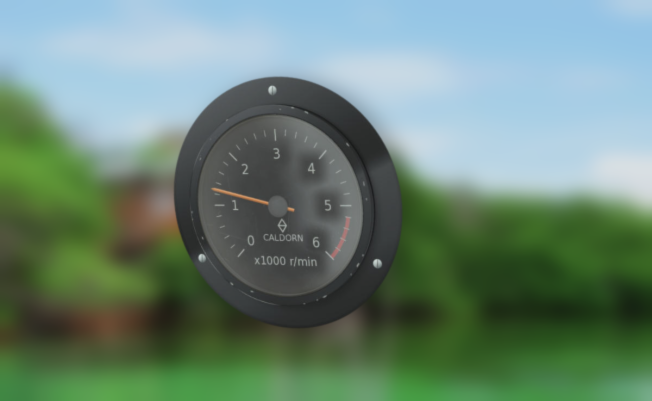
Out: {"value": 1300, "unit": "rpm"}
